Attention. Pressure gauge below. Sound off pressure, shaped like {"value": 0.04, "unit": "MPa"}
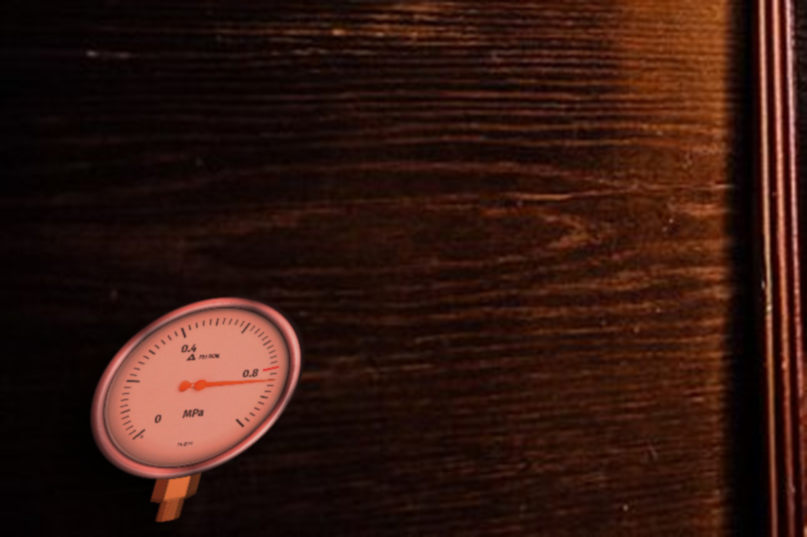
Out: {"value": 0.84, "unit": "MPa"}
